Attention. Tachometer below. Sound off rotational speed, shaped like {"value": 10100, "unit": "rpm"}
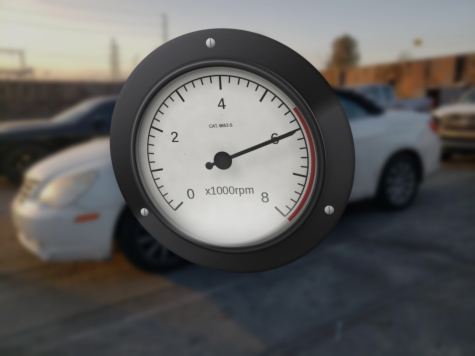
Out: {"value": 6000, "unit": "rpm"}
